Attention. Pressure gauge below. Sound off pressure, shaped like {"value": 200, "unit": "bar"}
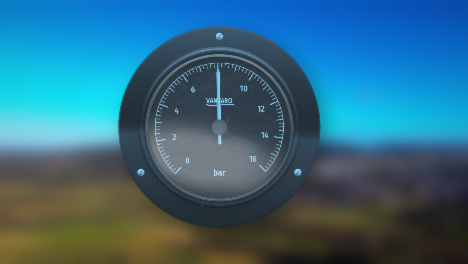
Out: {"value": 8, "unit": "bar"}
